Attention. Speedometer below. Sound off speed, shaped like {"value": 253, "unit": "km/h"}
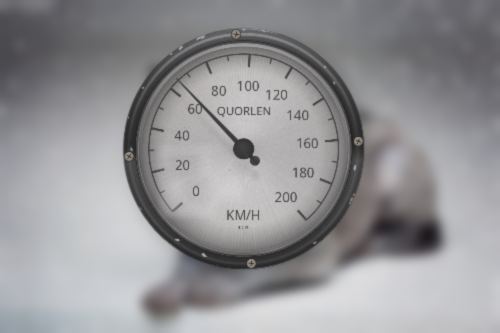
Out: {"value": 65, "unit": "km/h"}
